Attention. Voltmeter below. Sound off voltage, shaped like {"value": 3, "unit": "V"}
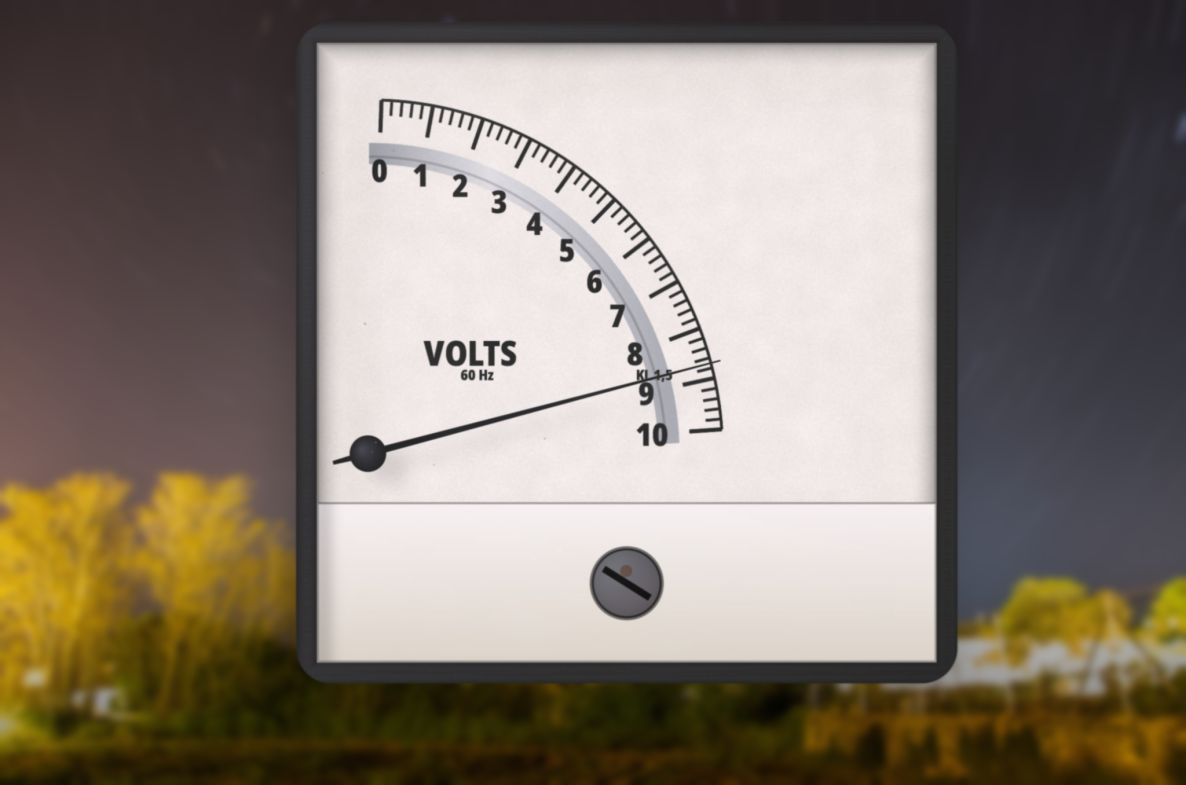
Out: {"value": 8.7, "unit": "V"}
